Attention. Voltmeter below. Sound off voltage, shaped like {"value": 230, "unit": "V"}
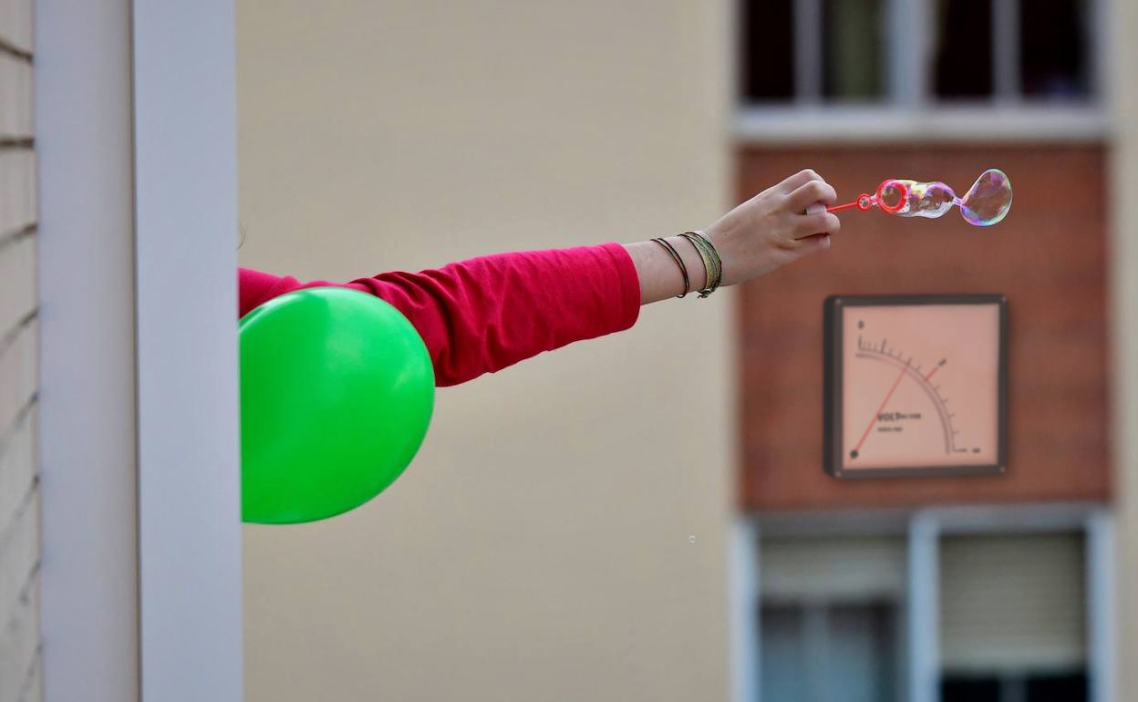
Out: {"value": 1.6, "unit": "V"}
